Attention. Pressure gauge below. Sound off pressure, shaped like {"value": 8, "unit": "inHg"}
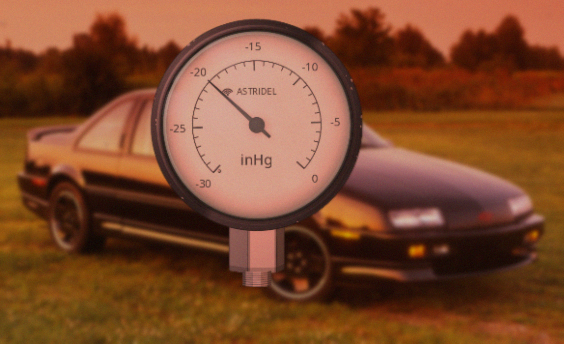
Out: {"value": -20, "unit": "inHg"}
